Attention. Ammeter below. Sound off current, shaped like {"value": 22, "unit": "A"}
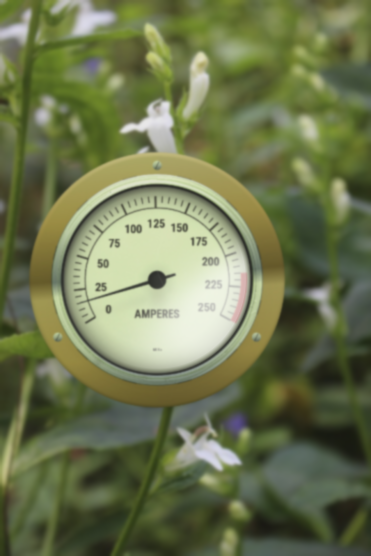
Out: {"value": 15, "unit": "A"}
